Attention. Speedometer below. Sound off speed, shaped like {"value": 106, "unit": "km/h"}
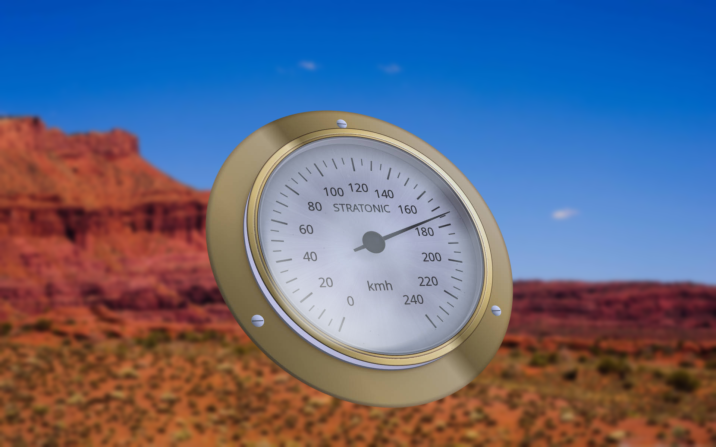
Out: {"value": 175, "unit": "km/h"}
